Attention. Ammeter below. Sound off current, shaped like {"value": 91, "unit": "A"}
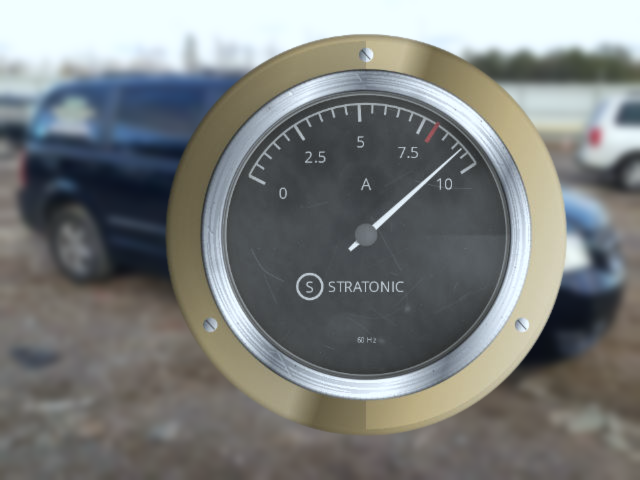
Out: {"value": 9.25, "unit": "A"}
